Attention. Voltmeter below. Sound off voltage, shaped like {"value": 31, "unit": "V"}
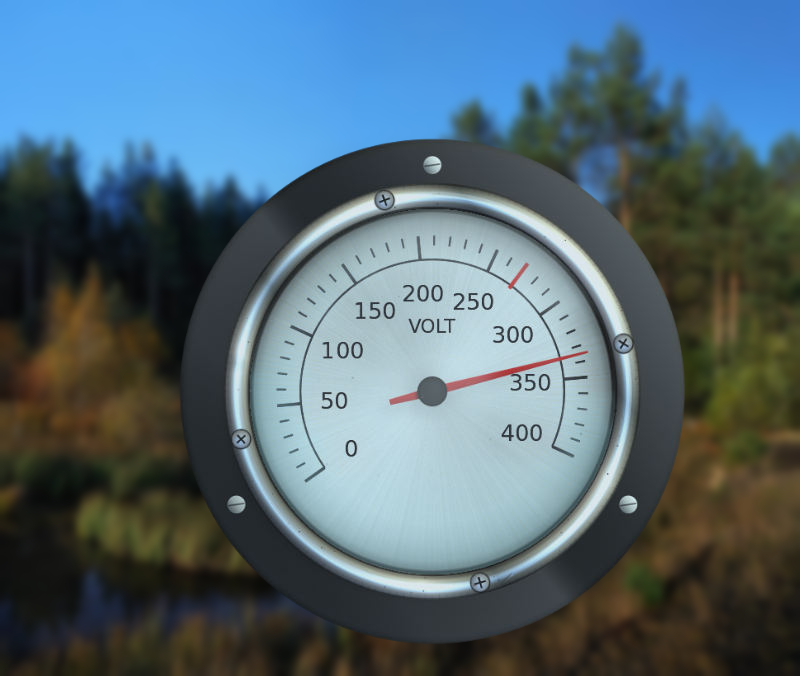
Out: {"value": 335, "unit": "V"}
